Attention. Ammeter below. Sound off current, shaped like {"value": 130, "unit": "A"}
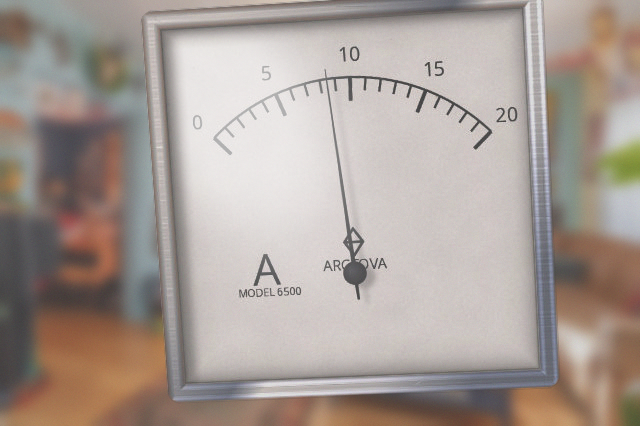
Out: {"value": 8.5, "unit": "A"}
